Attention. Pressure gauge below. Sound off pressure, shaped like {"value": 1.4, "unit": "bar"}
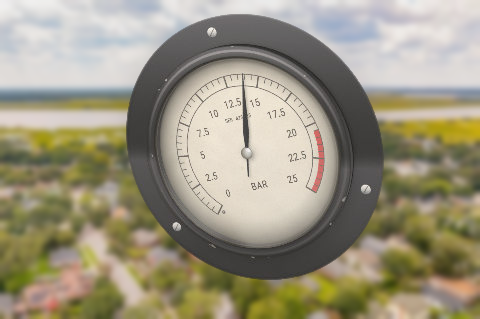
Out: {"value": 14, "unit": "bar"}
